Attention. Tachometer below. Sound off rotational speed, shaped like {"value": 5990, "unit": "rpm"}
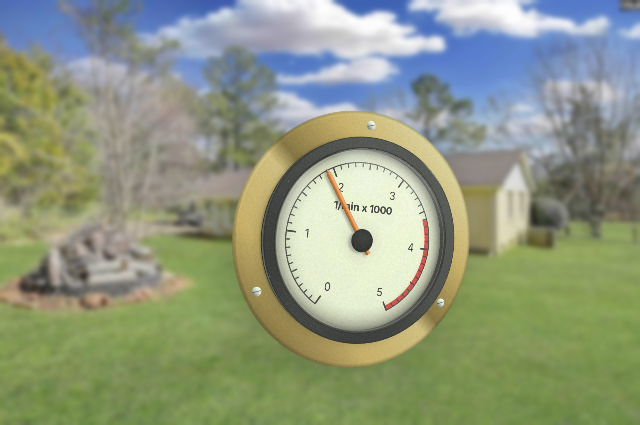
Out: {"value": 1900, "unit": "rpm"}
